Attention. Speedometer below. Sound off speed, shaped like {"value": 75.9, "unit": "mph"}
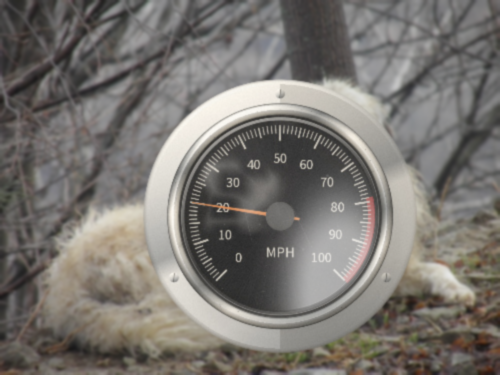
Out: {"value": 20, "unit": "mph"}
